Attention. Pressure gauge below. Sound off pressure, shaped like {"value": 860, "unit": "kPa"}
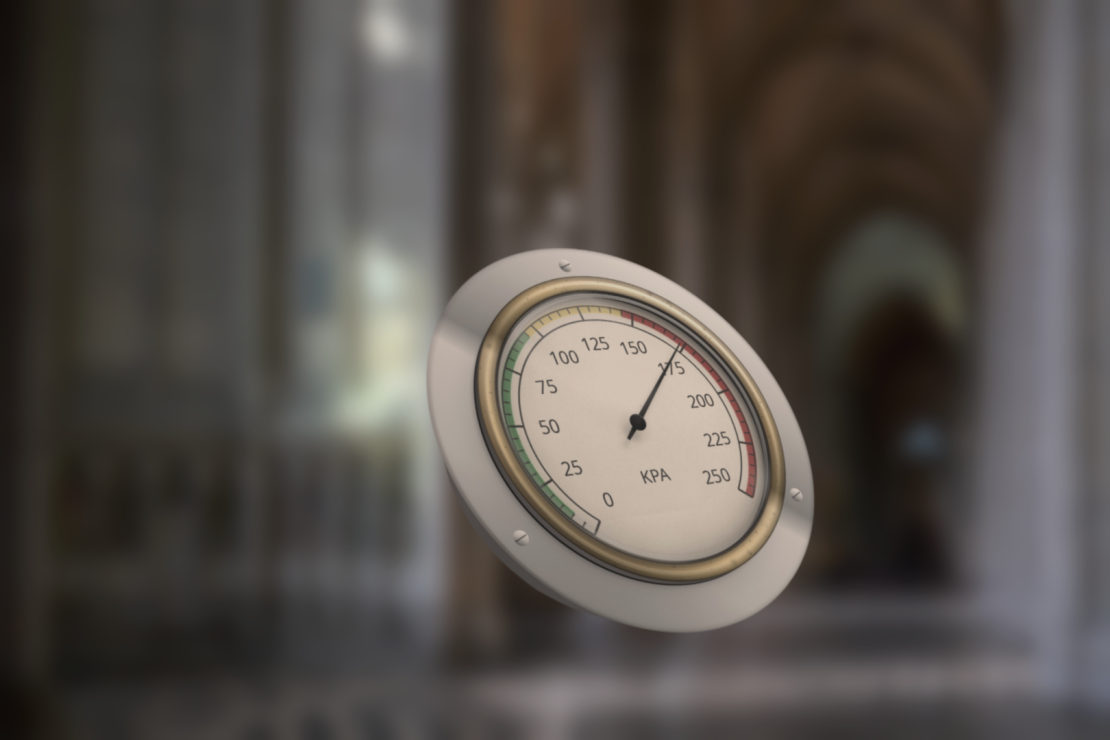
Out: {"value": 172.5, "unit": "kPa"}
